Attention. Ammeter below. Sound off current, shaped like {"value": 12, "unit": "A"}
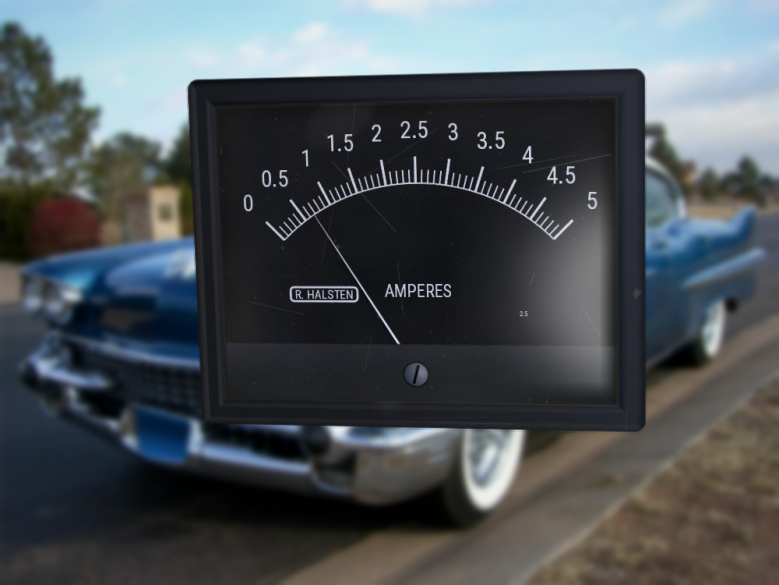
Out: {"value": 0.7, "unit": "A"}
